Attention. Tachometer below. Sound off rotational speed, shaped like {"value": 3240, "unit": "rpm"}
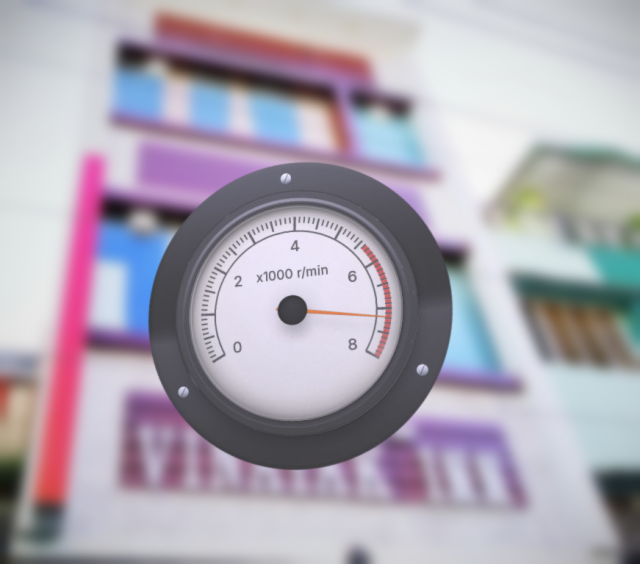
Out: {"value": 7200, "unit": "rpm"}
